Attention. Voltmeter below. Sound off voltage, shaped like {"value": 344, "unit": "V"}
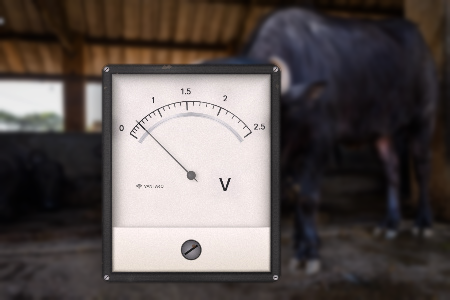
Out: {"value": 0.5, "unit": "V"}
